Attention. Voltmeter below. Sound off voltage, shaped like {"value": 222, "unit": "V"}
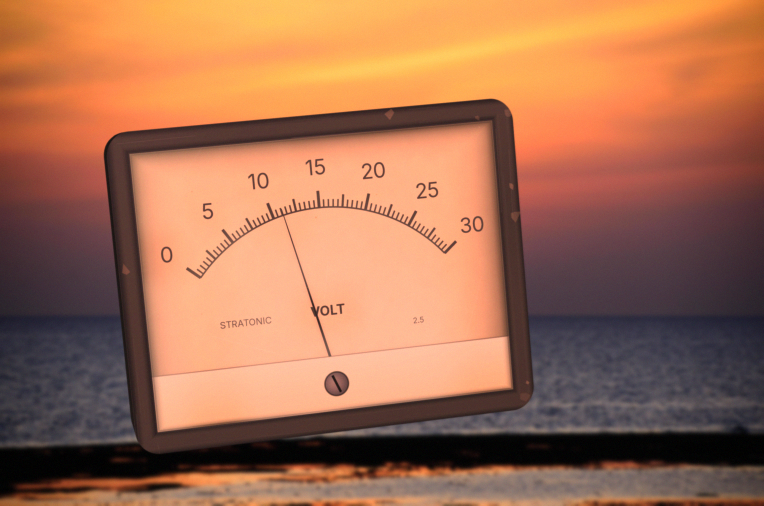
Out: {"value": 11, "unit": "V"}
